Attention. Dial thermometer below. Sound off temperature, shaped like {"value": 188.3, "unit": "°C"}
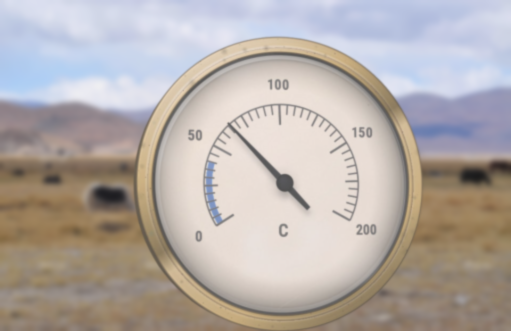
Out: {"value": 65, "unit": "°C"}
